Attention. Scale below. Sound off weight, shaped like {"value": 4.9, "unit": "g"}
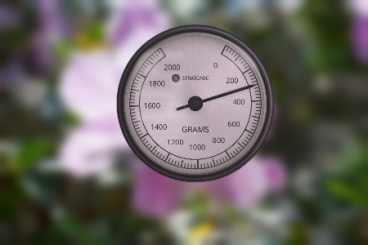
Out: {"value": 300, "unit": "g"}
